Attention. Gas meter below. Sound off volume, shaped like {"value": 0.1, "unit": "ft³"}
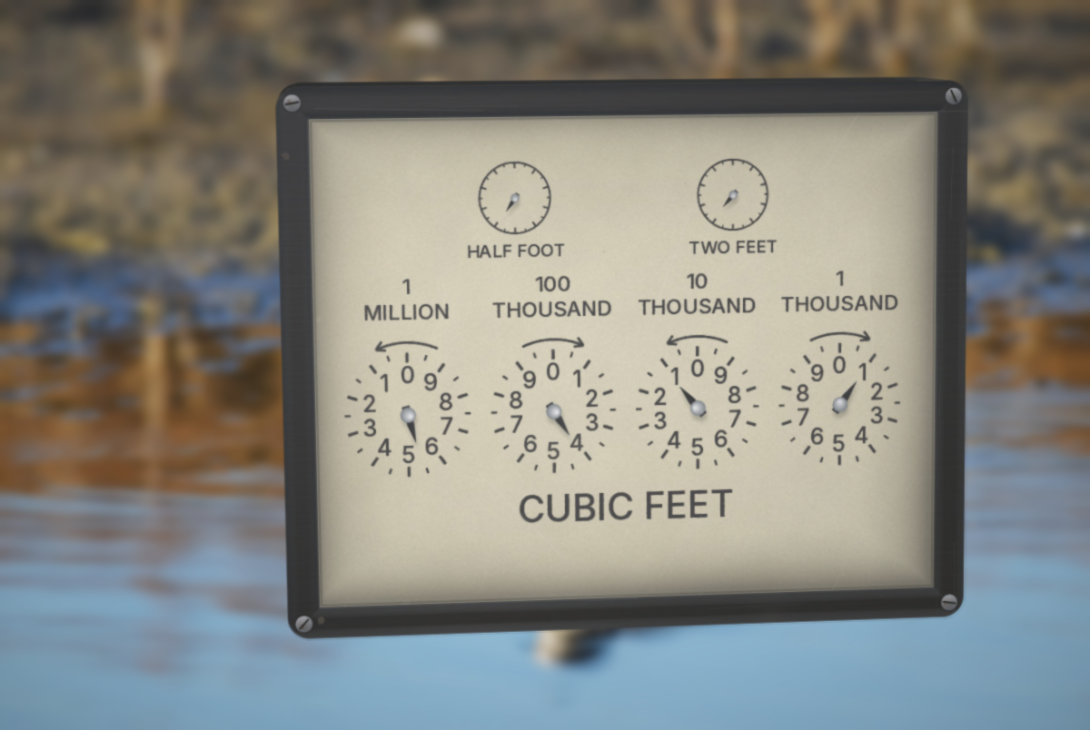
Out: {"value": 541100, "unit": "ft³"}
